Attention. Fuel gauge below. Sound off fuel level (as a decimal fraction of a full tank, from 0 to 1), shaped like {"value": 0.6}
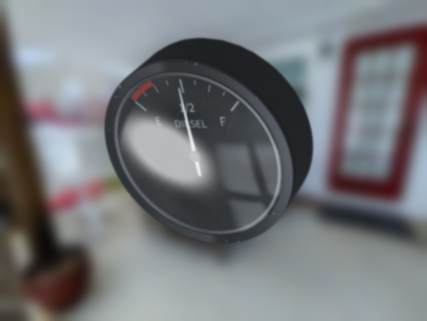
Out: {"value": 0.5}
